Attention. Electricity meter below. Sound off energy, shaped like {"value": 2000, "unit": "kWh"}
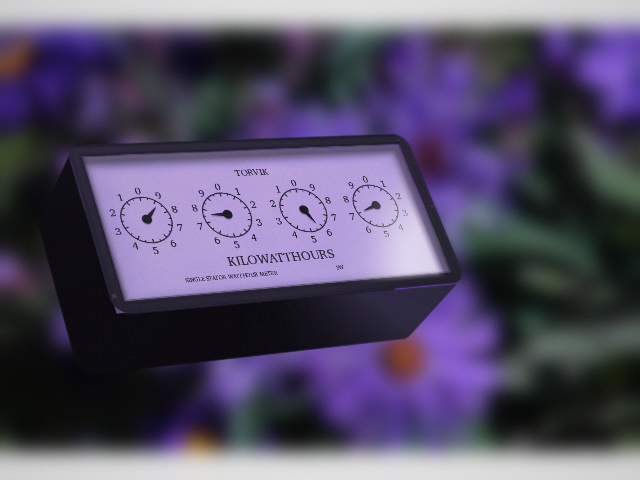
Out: {"value": 8757, "unit": "kWh"}
